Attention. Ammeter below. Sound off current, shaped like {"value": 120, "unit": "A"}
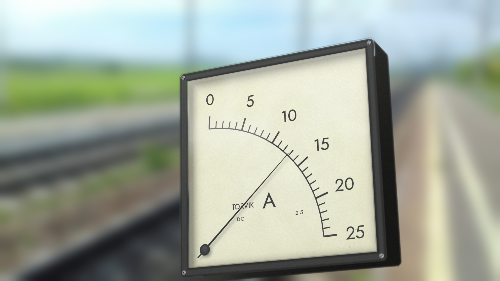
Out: {"value": 13, "unit": "A"}
